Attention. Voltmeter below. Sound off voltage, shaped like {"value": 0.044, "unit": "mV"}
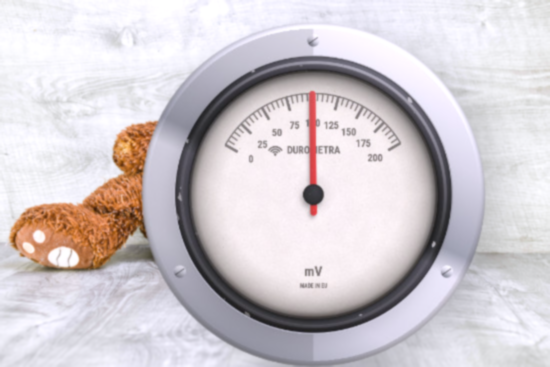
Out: {"value": 100, "unit": "mV"}
